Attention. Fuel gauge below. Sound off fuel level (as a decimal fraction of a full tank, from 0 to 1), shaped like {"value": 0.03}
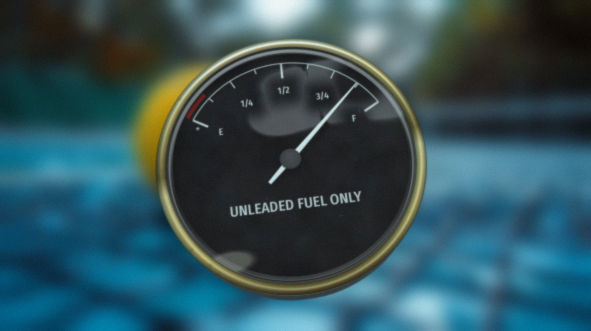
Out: {"value": 0.875}
